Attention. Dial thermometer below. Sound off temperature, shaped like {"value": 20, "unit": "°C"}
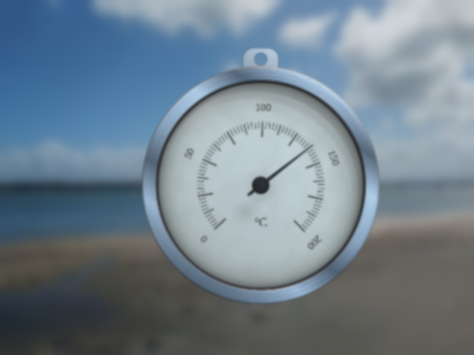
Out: {"value": 137.5, "unit": "°C"}
